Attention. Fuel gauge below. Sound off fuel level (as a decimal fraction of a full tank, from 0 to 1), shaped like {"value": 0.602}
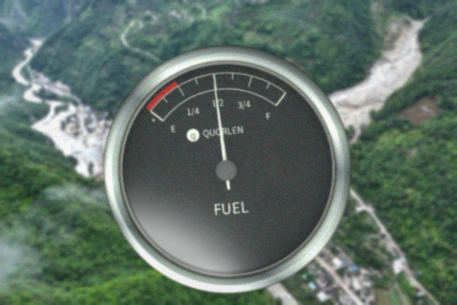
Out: {"value": 0.5}
